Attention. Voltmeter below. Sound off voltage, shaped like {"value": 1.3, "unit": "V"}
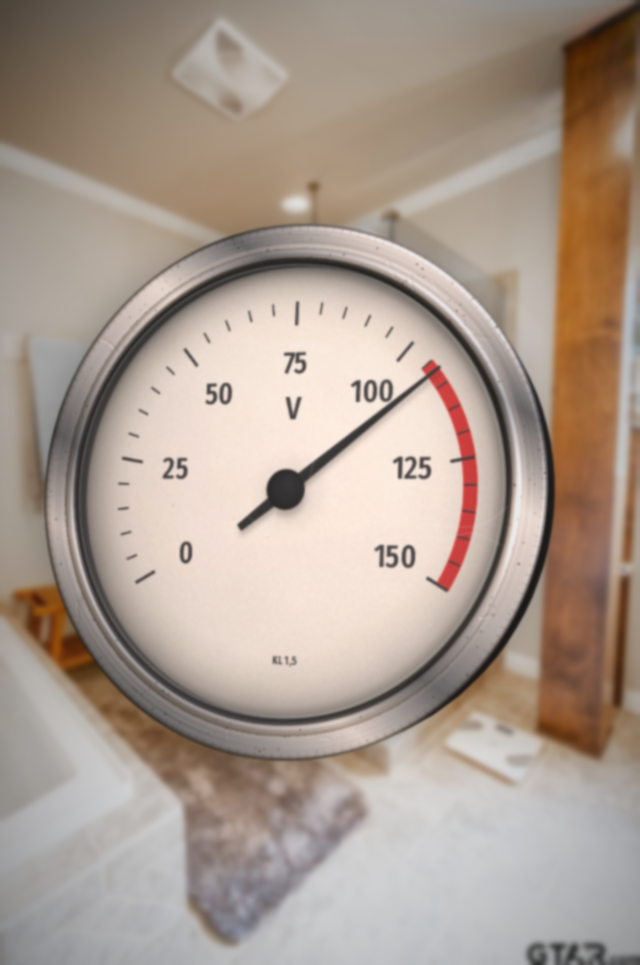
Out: {"value": 107.5, "unit": "V"}
